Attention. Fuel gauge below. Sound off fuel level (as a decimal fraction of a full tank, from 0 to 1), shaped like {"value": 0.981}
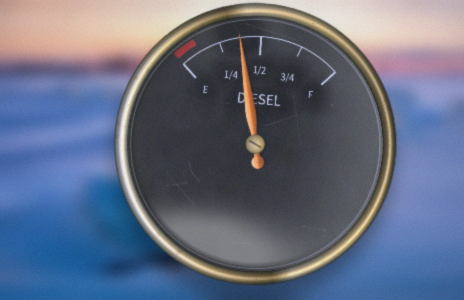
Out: {"value": 0.375}
